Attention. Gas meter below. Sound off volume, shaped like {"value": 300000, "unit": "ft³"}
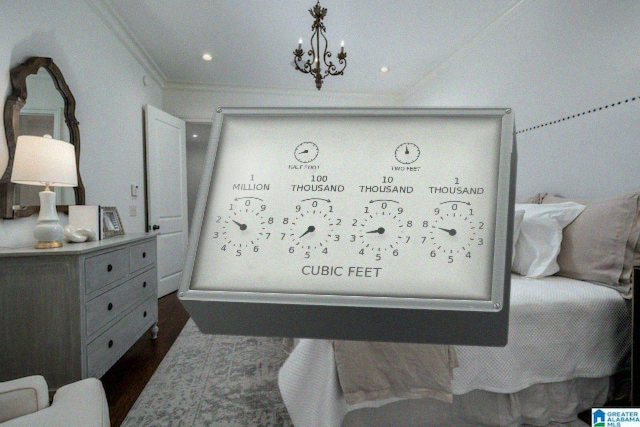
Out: {"value": 162800, "unit": "ft³"}
